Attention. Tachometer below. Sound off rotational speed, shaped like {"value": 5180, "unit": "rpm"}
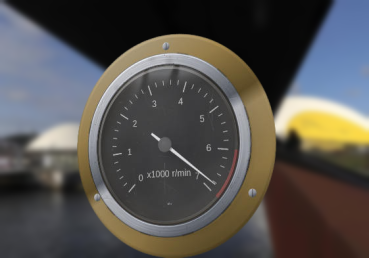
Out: {"value": 6800, "unit": "rpm"}
